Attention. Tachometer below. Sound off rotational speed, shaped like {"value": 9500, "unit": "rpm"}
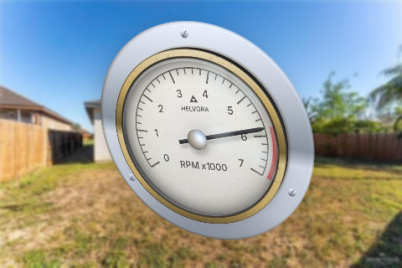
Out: {"value": 5800, "unit": "rpm"}
